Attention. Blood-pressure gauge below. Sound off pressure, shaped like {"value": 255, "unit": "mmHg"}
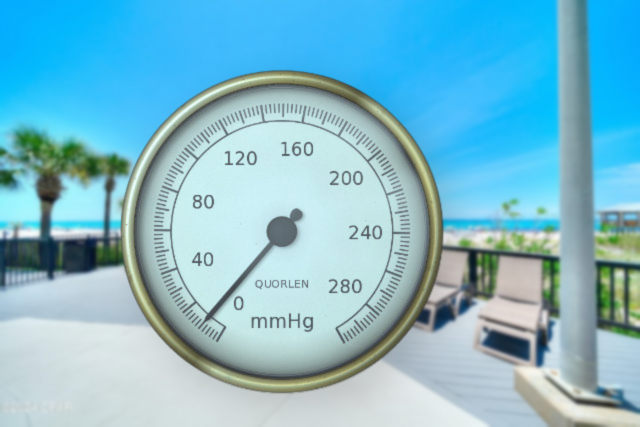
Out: {"value": 10, "unit": "mmHg"}
